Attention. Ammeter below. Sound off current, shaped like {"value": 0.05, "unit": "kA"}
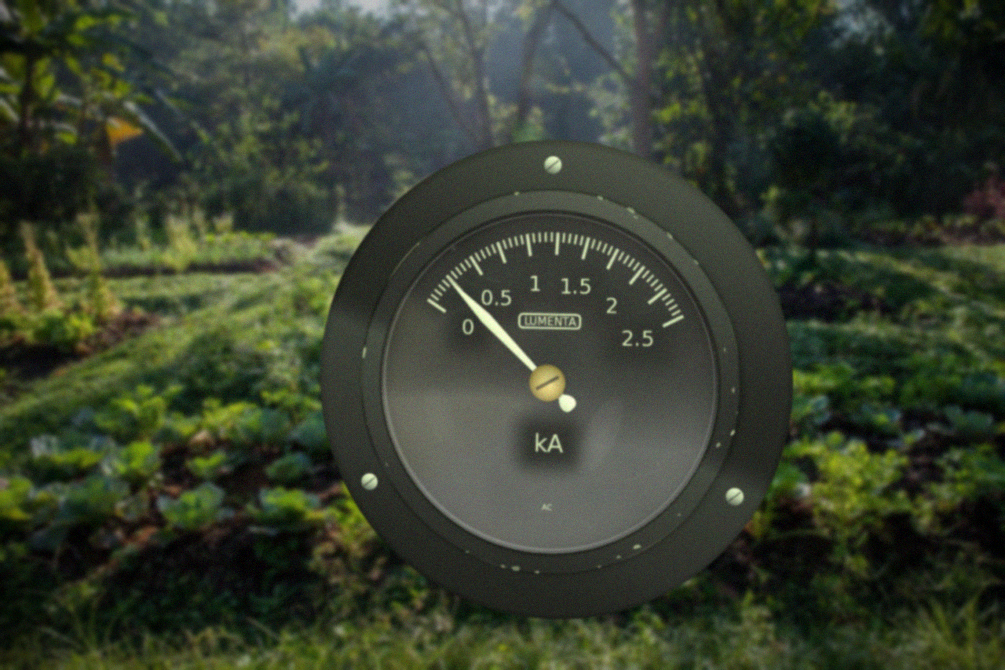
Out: {"value": 0.25, "unit": "kA"}
